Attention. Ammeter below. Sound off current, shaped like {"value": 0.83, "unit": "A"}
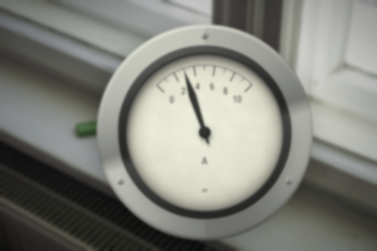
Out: {"value": 3, "unit": "A"}
